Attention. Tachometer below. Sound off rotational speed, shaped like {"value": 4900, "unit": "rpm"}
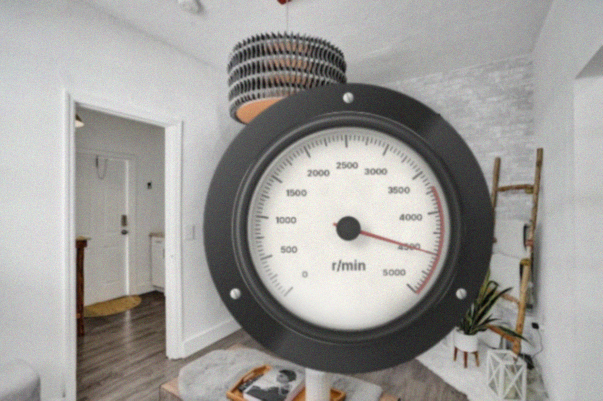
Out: {"value": 4500, "unit": "rpm"}
